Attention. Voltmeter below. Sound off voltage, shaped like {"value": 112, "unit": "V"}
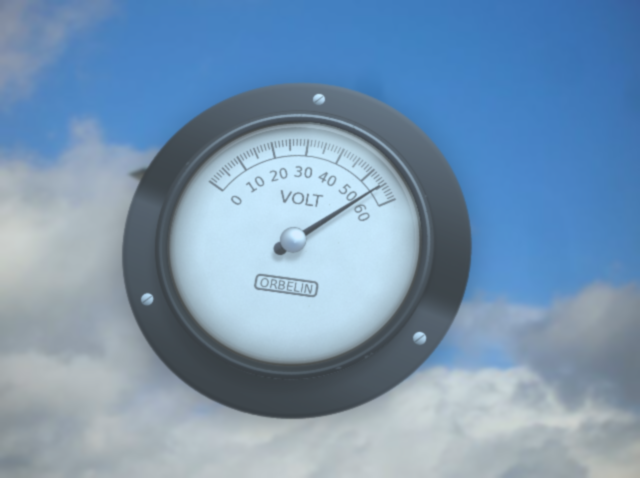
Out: {"value": 55, "unit": "V"}
